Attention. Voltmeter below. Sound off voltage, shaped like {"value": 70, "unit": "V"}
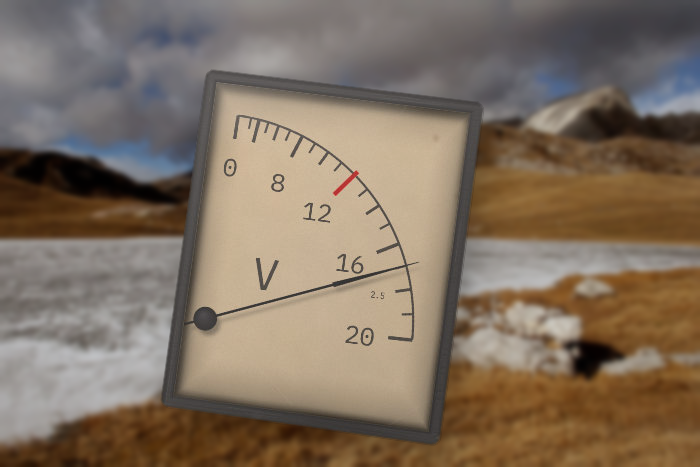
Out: {"value": 17, "unit": "V"}
